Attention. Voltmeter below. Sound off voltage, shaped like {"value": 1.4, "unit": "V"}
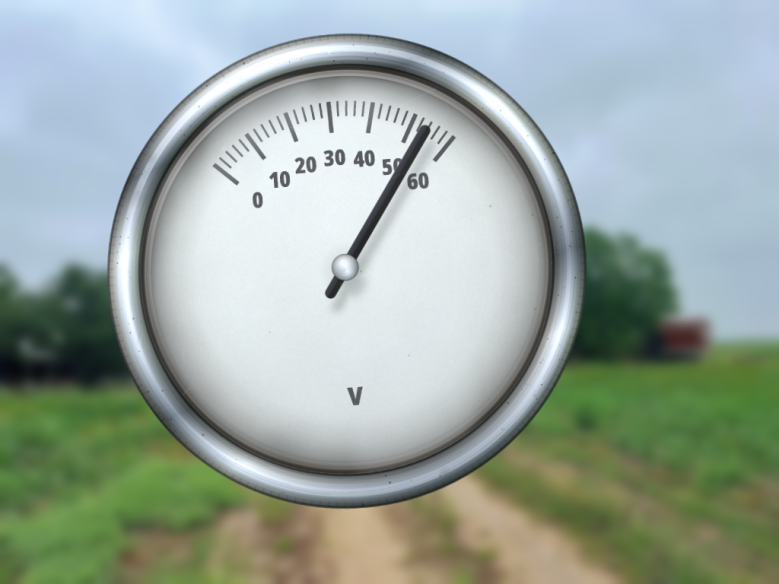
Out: {"value": 54, "unit": "V"}
